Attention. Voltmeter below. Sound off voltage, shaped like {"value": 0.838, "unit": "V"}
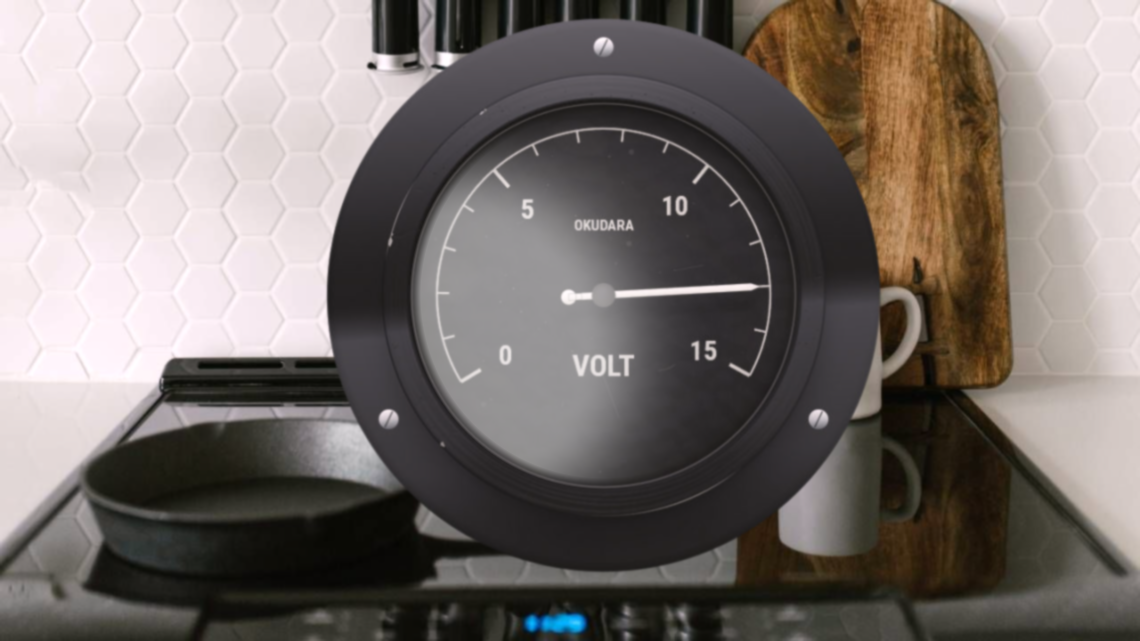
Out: {"value": 13, "unit": "V"}
